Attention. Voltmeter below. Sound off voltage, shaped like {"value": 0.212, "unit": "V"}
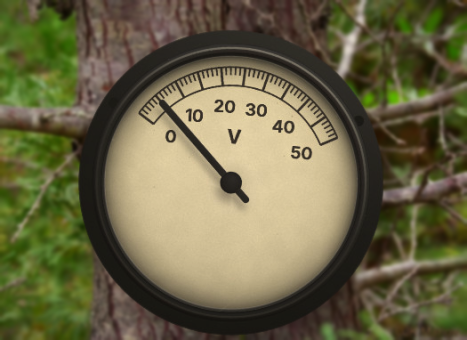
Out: {"value": 5, "unit": "V"}
